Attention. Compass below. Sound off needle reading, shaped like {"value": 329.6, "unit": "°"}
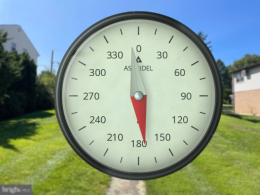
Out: {"value": 172.5, "unit": "°"}
